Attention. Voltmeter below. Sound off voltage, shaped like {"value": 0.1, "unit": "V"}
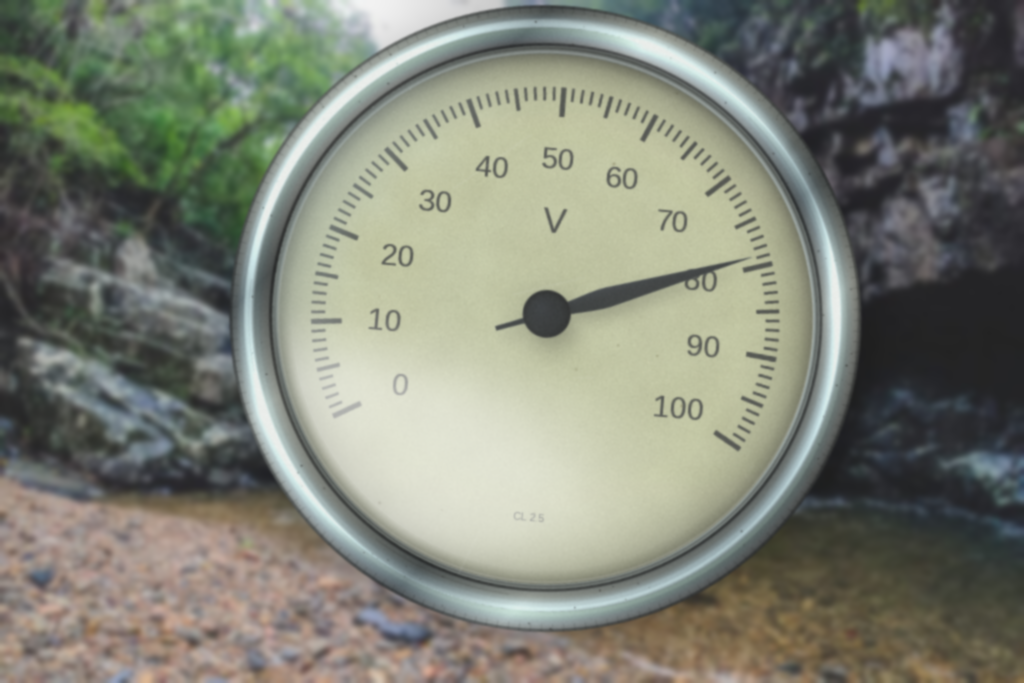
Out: {"value": 79, "unit": "V"}
